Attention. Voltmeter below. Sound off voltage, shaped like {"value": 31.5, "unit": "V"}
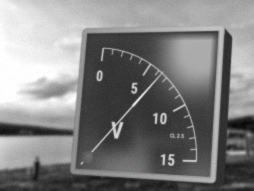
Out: {"value": 6.5, "unit": "V"}
